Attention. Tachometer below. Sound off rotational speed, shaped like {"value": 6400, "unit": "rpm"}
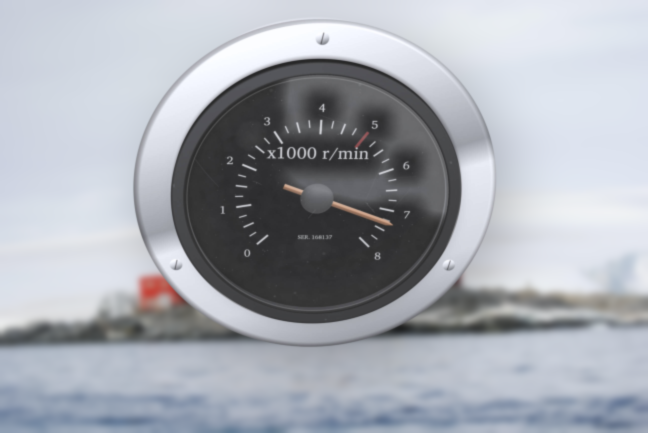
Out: {"value": 7250, "unit": "rpm"}
